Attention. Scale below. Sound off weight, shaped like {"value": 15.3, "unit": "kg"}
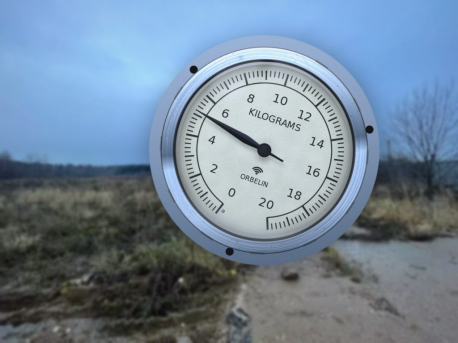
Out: {"value": 5.2, "unit": "kg"}
